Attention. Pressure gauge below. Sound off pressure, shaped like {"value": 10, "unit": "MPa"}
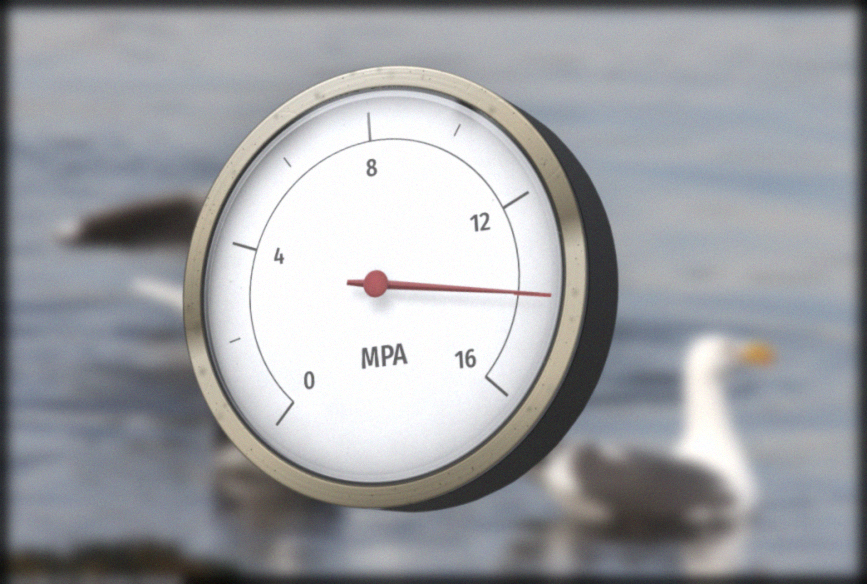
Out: {"value": 14, "unit": "MPa"}
